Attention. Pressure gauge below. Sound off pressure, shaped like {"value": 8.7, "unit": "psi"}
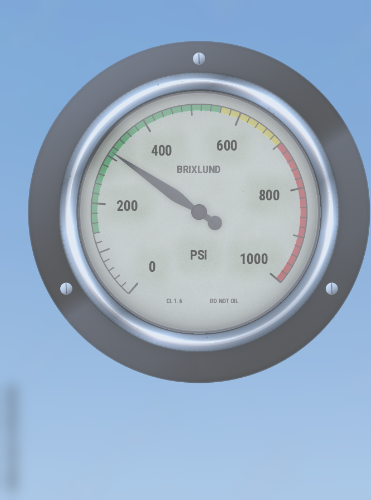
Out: {"value": 310, "unit": "psi"}
